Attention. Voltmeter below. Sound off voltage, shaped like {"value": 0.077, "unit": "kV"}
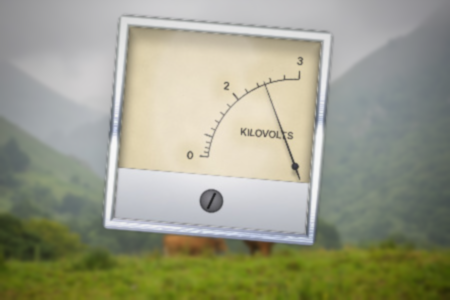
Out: {"value": 2.5, "unit": "kV"}
